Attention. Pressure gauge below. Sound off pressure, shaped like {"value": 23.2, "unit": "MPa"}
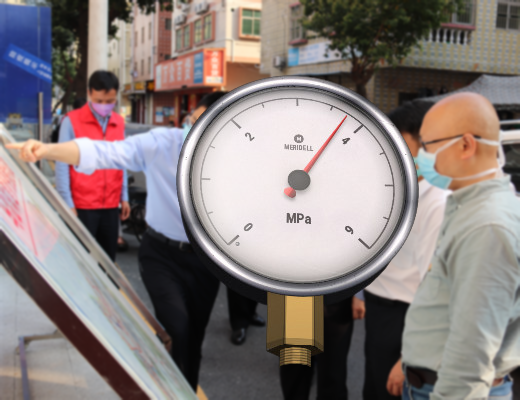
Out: {"value": 3.75, "unit": "MPa"}
